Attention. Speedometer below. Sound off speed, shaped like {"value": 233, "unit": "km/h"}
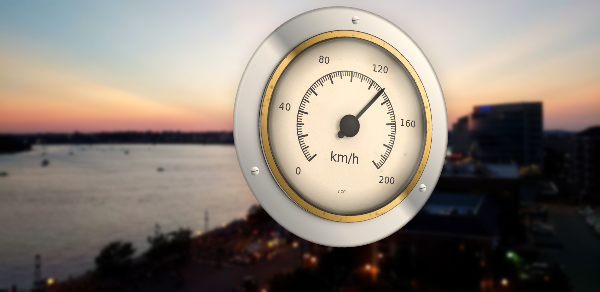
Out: {"value": 130, "unit": "km/h"}
